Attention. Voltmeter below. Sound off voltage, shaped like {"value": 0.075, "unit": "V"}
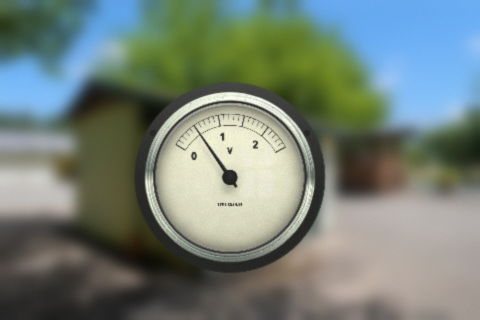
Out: {"value": 0.5, "unit": "V"}
